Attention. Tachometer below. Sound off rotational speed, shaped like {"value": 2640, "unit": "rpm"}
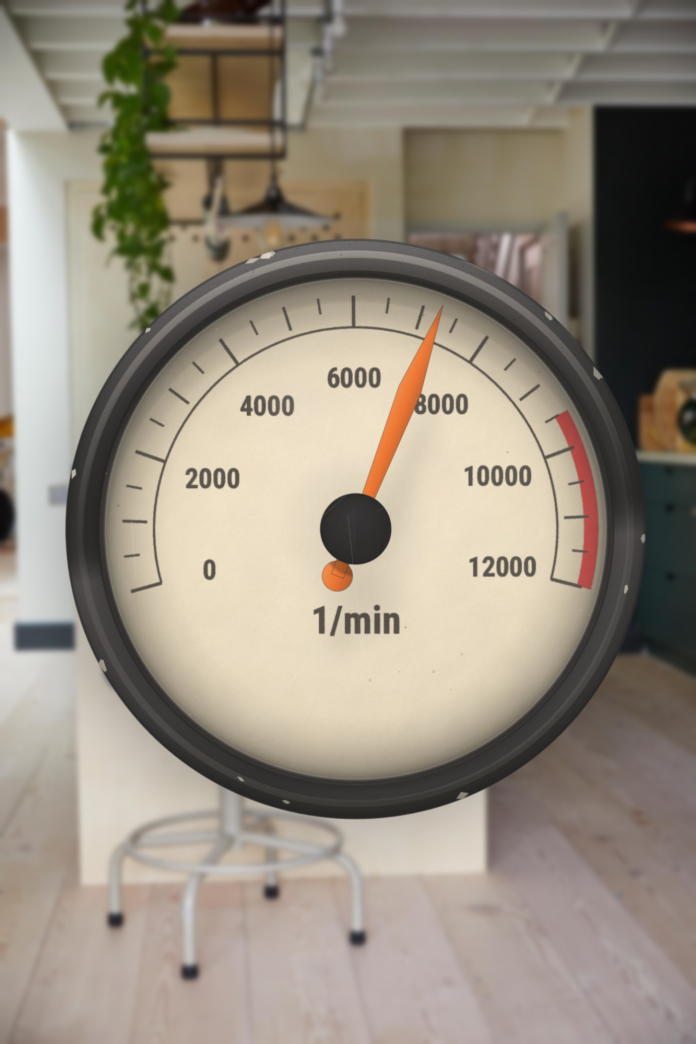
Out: {"value": 7250, "unit": "rpm"}
